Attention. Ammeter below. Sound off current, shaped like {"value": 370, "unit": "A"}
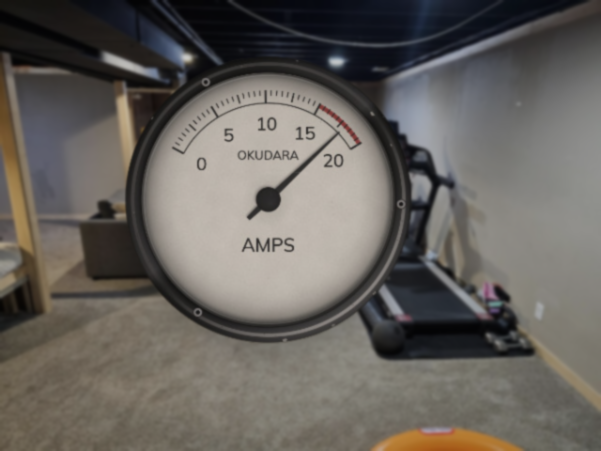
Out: {"value": 18, "unit": "A"}
